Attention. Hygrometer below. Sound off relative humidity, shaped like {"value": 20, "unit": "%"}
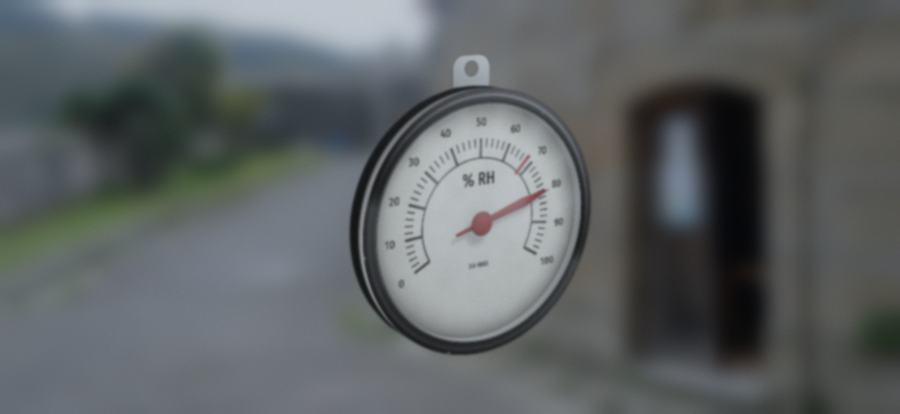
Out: {"value": 80, "unit": "%"}
